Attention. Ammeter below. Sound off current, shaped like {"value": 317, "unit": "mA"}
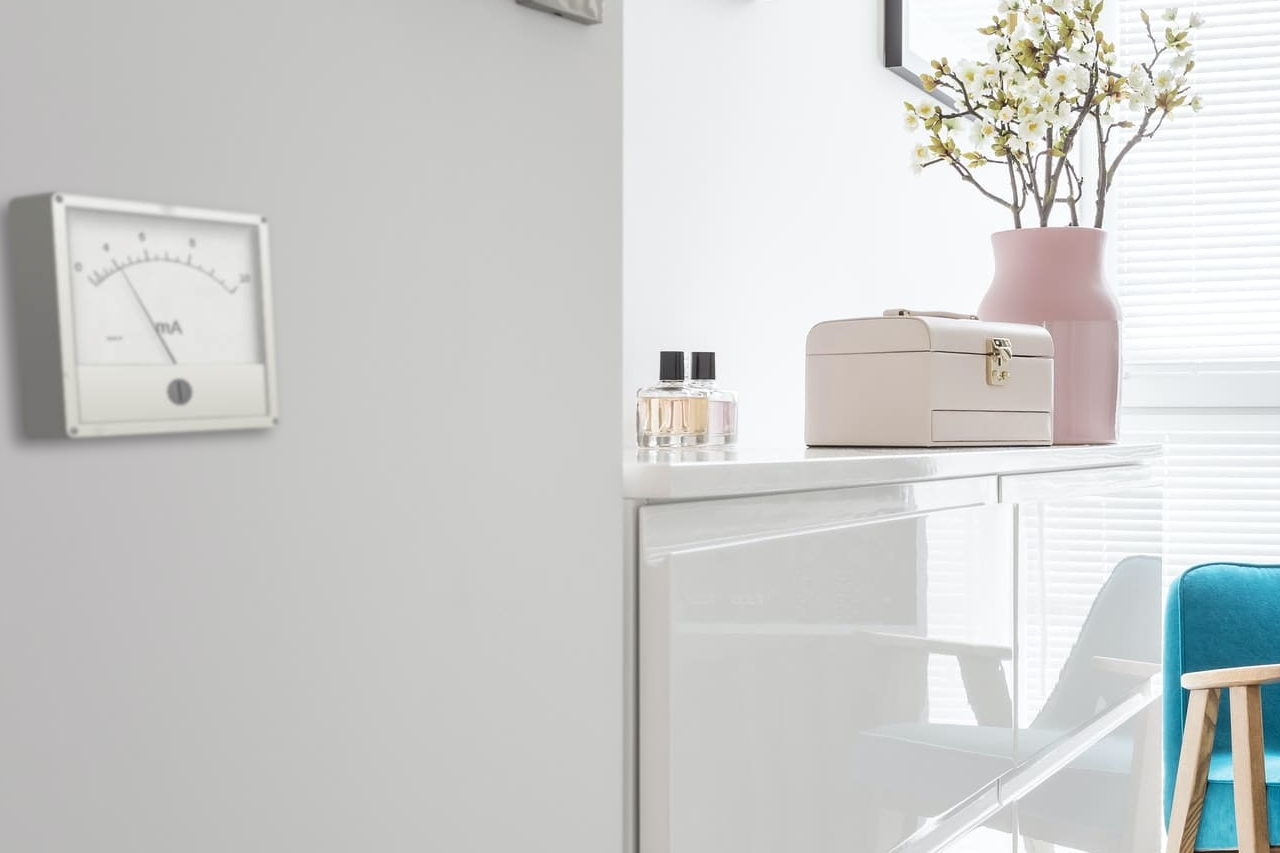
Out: {"value": 4, "unit": "mA"}
